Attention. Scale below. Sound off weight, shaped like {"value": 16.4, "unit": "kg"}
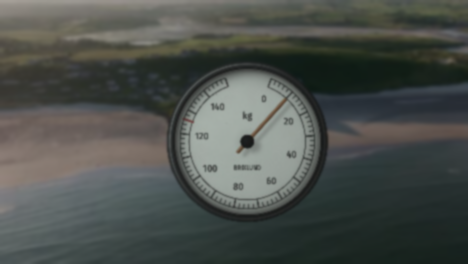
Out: {"value": 10, "unit": "kg"}
